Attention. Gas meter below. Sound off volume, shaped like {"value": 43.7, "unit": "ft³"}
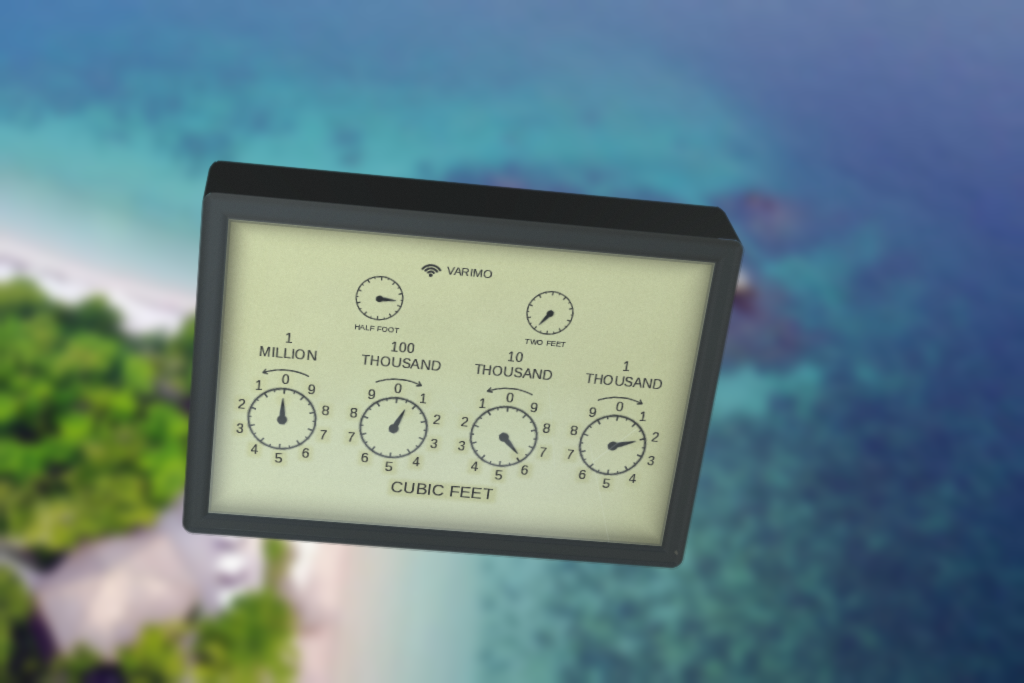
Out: {"value": 6200, "unit": "ft³"}
